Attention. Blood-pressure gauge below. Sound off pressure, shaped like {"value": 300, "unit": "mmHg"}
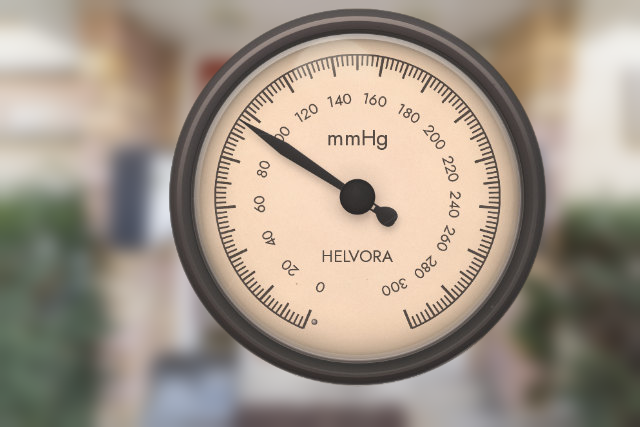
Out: {"value": 96, "unit": "mmHg"}
